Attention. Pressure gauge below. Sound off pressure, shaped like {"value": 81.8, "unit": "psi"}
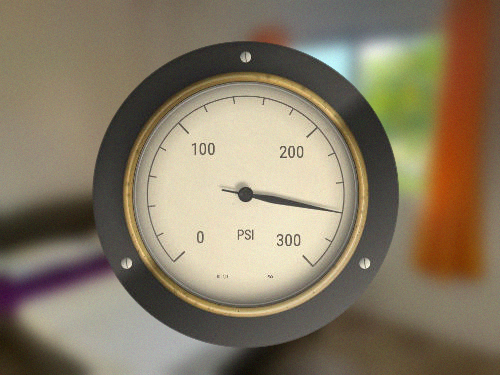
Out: {"value": 260, "unit": "psi"}
